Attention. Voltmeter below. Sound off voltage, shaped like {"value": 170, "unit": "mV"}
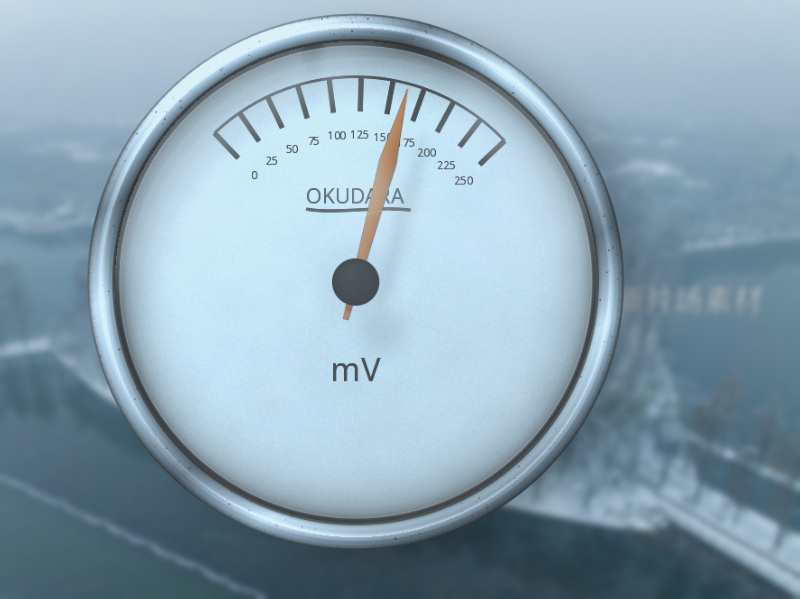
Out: {"value": 162.5, "unit": "mV"}
